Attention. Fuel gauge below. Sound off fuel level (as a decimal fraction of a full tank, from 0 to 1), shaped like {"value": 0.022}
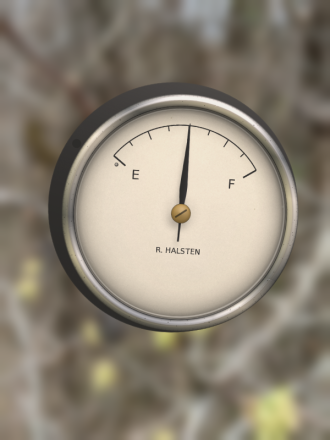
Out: {"value": 0.5}
